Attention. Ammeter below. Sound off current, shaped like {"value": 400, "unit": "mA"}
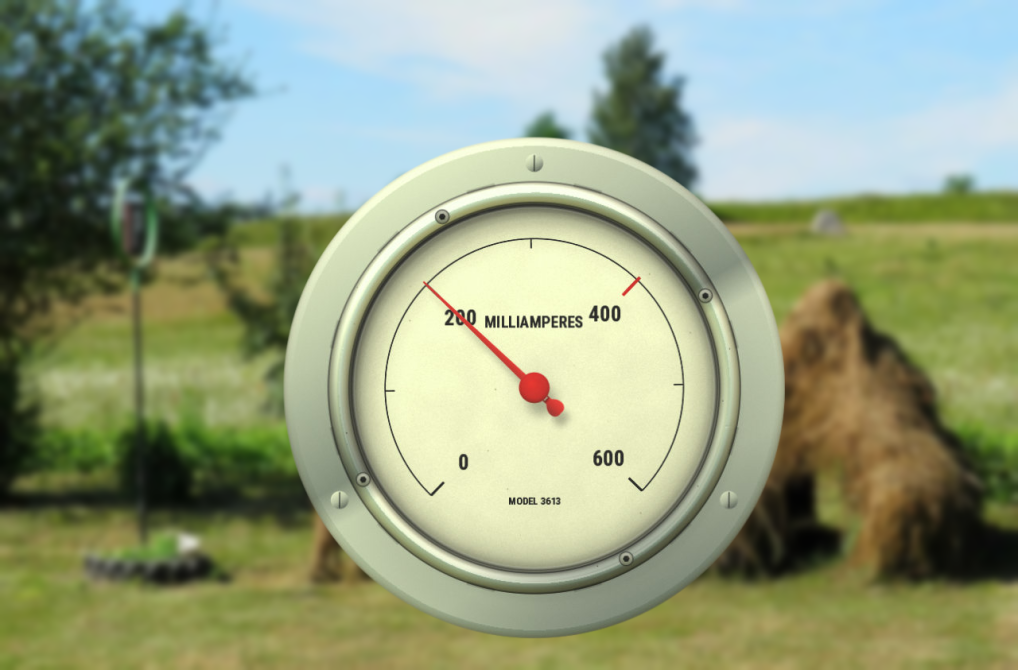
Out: {"value": 200, "unit": "mA"}
